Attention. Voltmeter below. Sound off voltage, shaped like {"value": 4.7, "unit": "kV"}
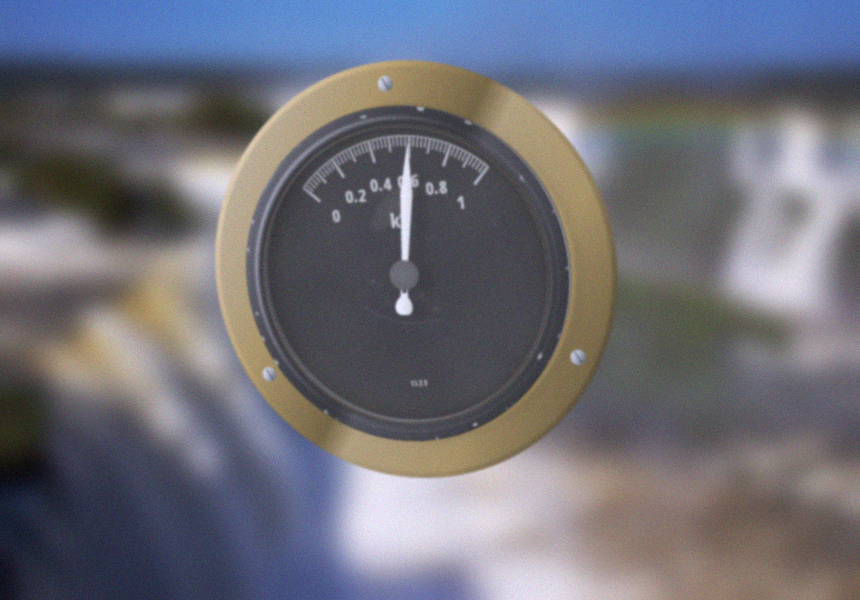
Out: {"value": 0.6, "unit": "kV"}
